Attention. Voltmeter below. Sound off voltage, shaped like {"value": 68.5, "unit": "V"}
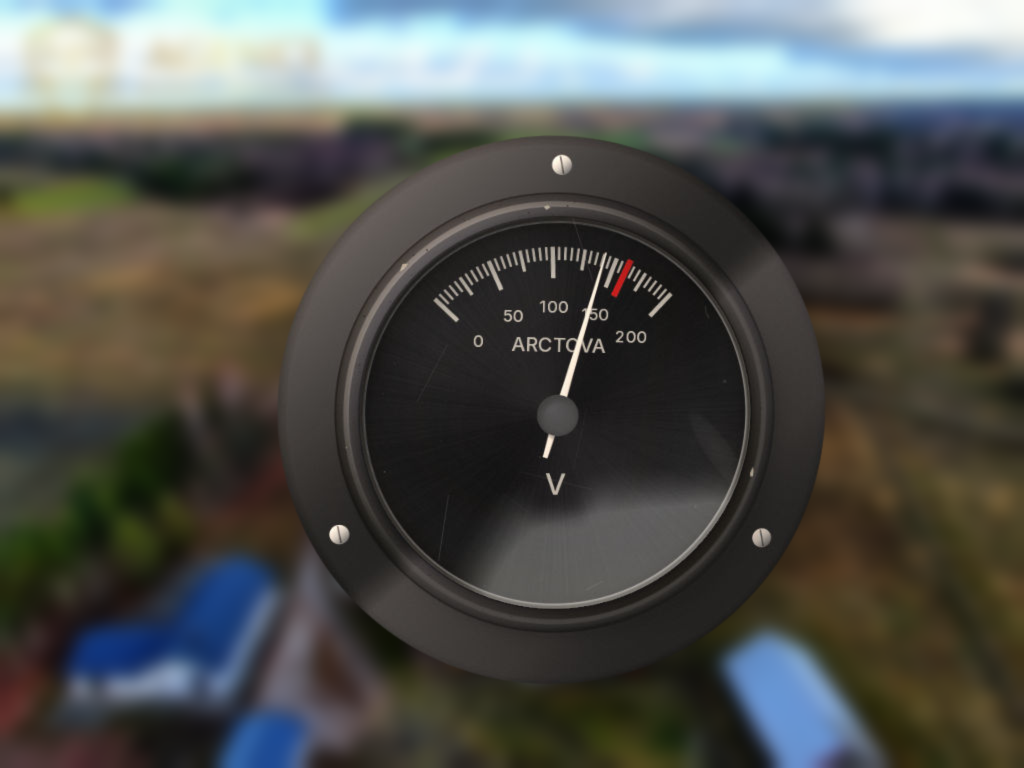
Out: {"value": 140, "unit": "V"}
